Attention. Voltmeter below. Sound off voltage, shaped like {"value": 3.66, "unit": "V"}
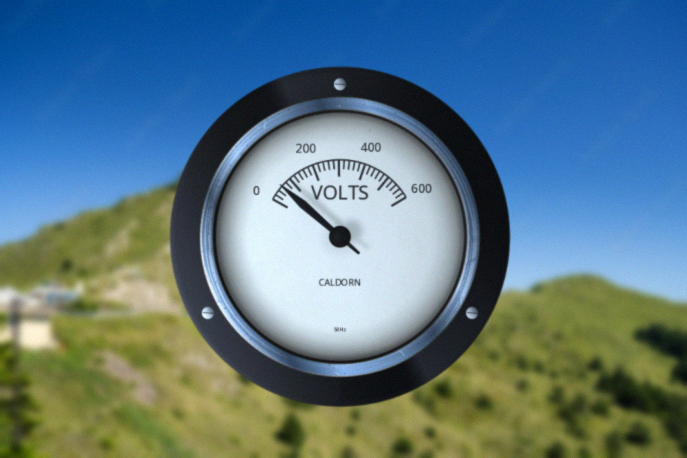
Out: {"value": 60, "unit": "V"}
